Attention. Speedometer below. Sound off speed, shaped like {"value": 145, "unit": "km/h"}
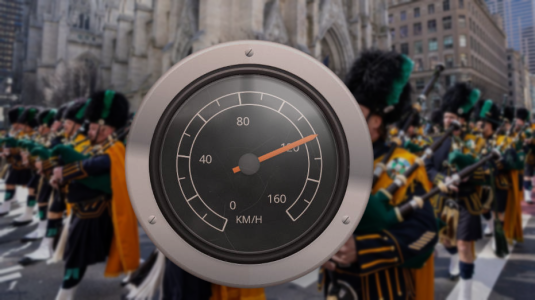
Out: {"value": 120, "unit": "km/h"}
